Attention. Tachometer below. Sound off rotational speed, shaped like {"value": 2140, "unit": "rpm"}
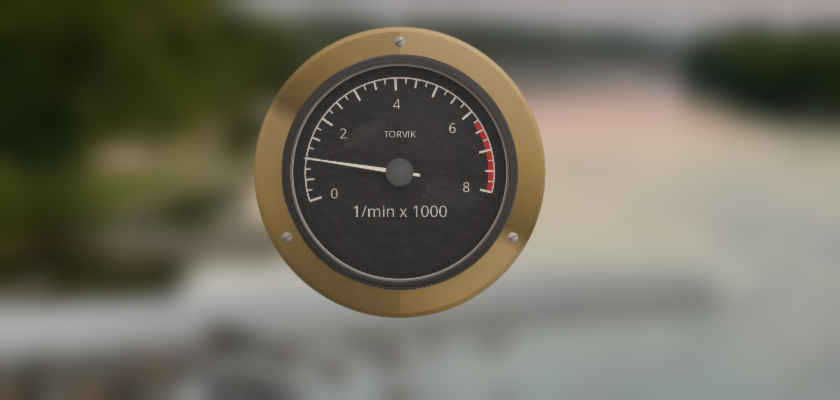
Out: {"value": 1000, "unit": "rpm"}
